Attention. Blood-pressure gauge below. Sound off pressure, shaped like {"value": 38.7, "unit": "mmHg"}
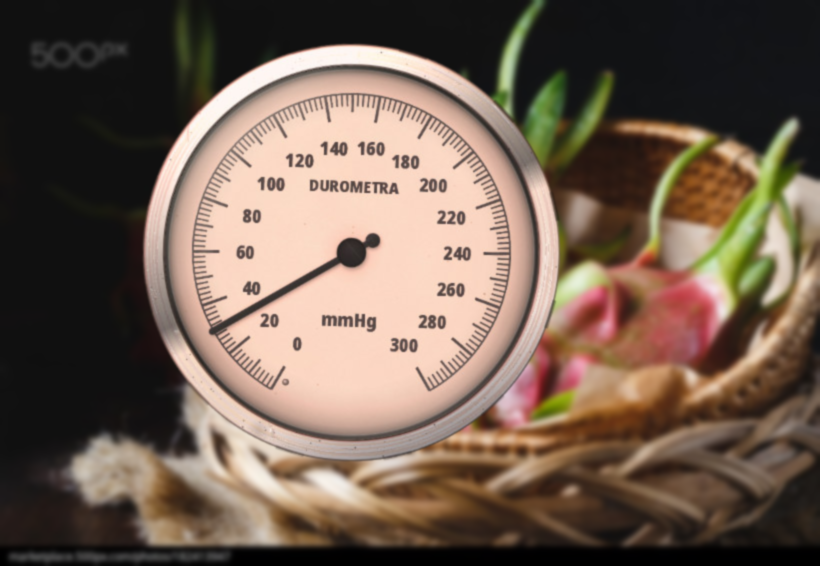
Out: {"value": 30, "unit": "mmHg"}
